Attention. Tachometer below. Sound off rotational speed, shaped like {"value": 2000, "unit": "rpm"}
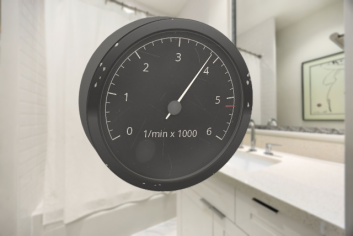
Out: {"value": 3800, "unit": "rpm"}
